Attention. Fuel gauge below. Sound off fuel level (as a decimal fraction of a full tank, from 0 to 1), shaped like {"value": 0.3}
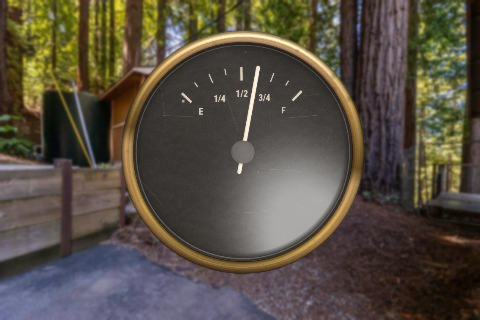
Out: {"value": 0.625}
